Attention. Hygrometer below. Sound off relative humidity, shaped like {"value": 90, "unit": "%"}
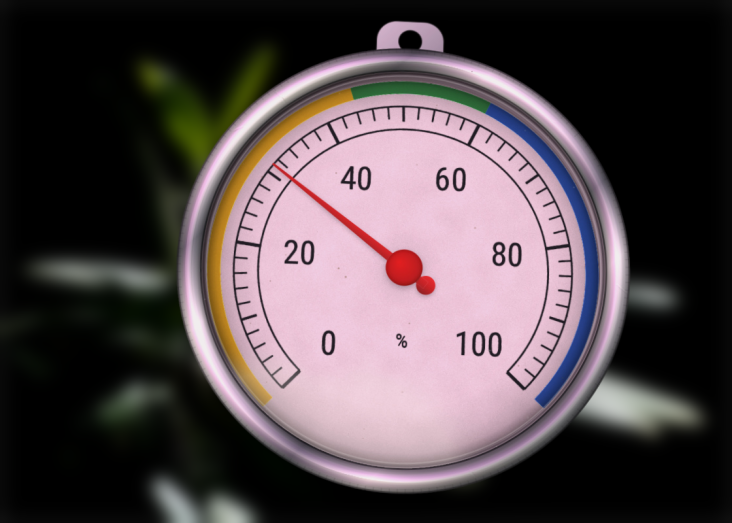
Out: {"value": 31, "unit": "%"}
